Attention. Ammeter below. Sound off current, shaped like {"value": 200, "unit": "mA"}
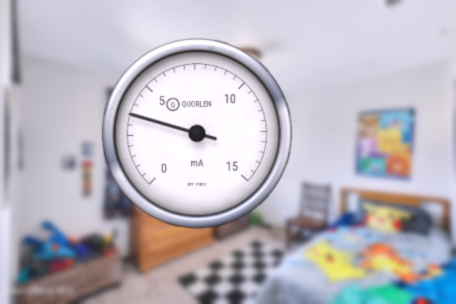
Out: {"value": 3.5, "unit": "mA"}
